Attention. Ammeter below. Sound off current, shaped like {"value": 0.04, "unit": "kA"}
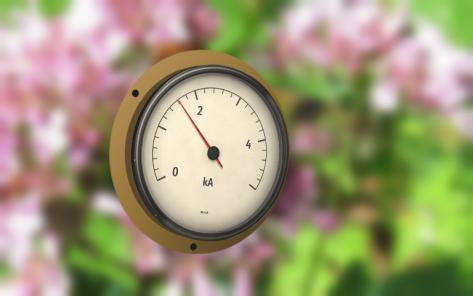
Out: {"value": 1.6, "unit": "kA"}
